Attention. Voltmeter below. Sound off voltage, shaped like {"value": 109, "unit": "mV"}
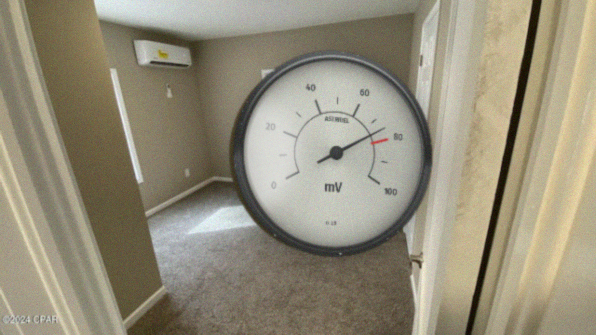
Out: {"value": 75, "unit": "mV"}
